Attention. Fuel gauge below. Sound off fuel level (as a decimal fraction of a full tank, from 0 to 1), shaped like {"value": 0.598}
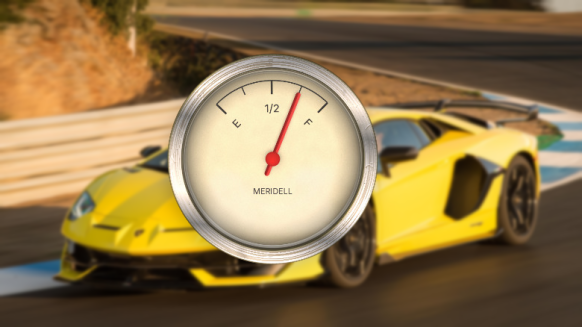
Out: {"value": 0.75}
